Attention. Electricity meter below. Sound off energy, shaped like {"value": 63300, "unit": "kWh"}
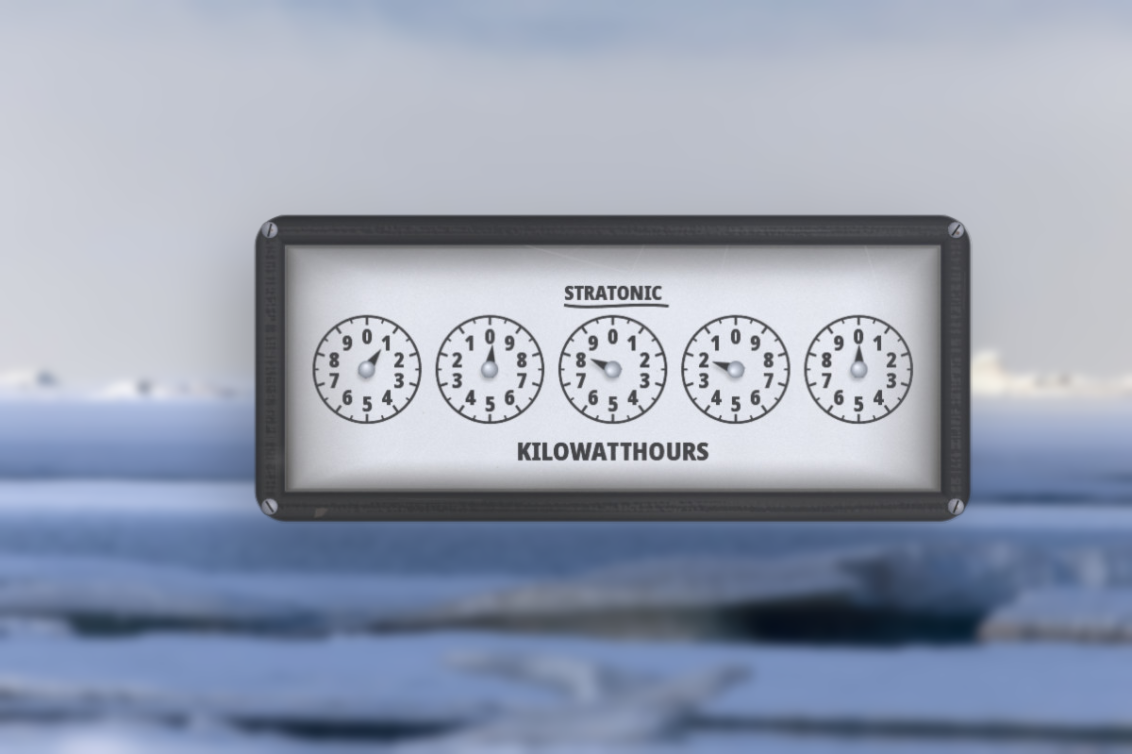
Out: {"value": 9820, "unit": "kWh"}
